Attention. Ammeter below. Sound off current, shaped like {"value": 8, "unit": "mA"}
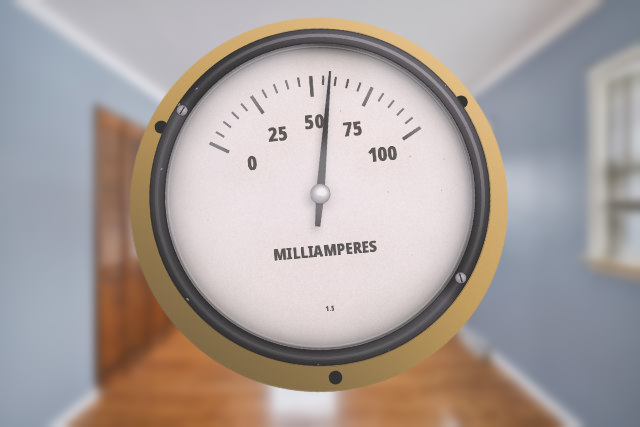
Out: {"value": 57.5, "unit": "mA"}
